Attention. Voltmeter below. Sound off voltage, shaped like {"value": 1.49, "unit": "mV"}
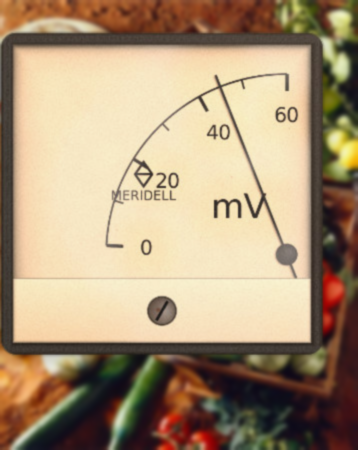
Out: {"value": 45, "unit": "mV"}
